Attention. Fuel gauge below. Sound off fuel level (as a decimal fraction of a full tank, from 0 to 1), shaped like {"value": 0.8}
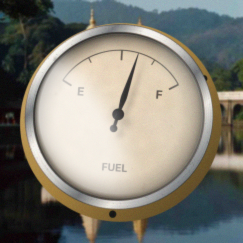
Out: {"value": 0.625}
